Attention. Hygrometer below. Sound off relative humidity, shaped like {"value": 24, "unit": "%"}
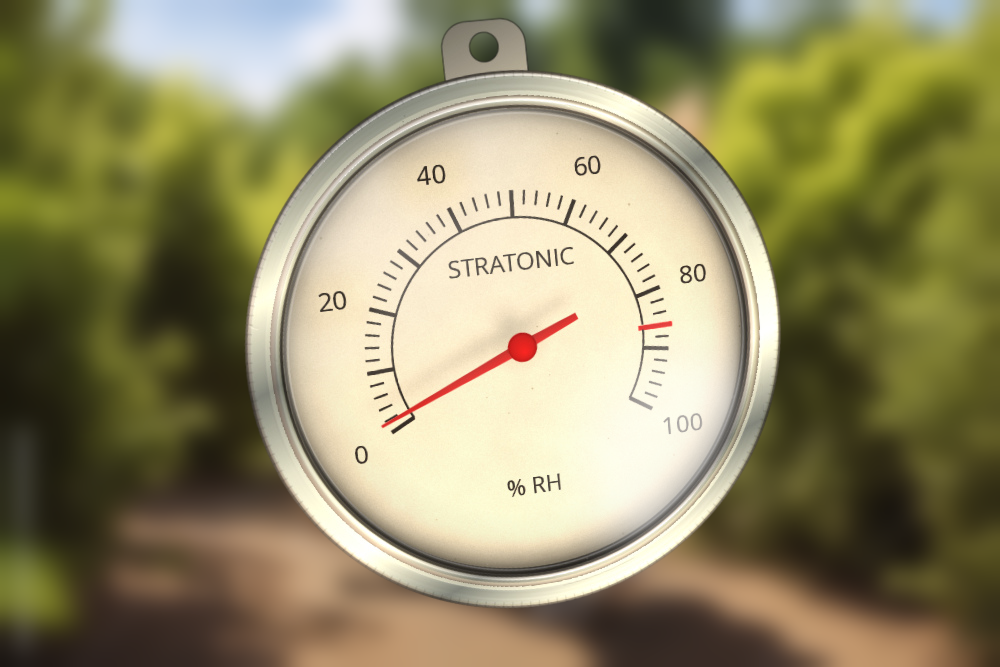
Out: {"value": 2, "unit": "%"}
